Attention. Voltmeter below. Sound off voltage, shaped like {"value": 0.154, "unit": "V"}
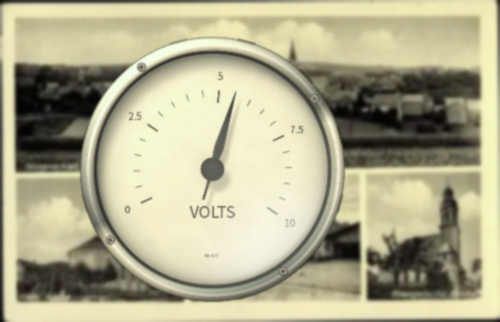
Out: {"value": 5.5, "unit": "V"}
